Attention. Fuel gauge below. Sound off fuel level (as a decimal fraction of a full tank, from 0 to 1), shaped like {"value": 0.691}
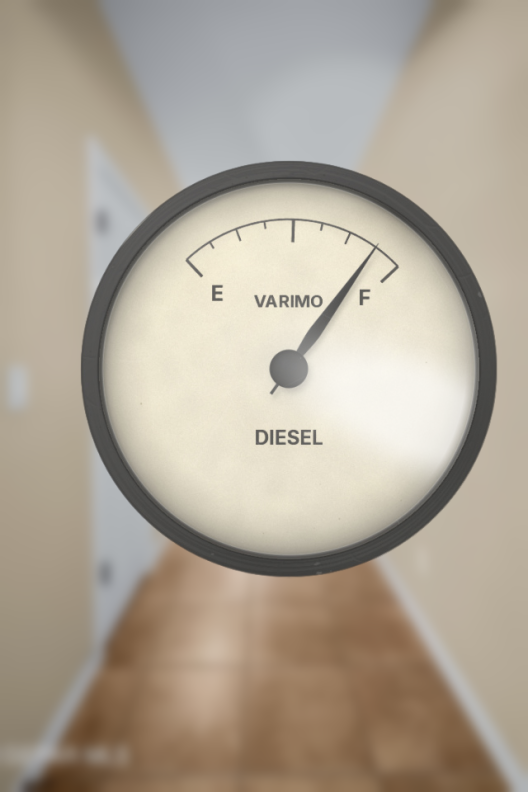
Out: {"value": 0.875}
